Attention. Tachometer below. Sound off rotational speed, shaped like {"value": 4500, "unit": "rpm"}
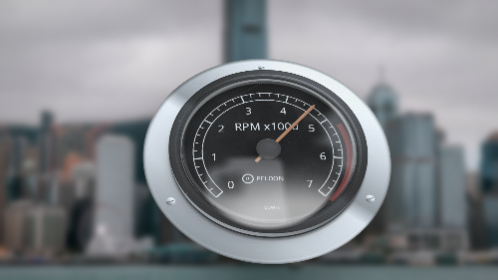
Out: {"value": 4600, "unit": "rpm"}
